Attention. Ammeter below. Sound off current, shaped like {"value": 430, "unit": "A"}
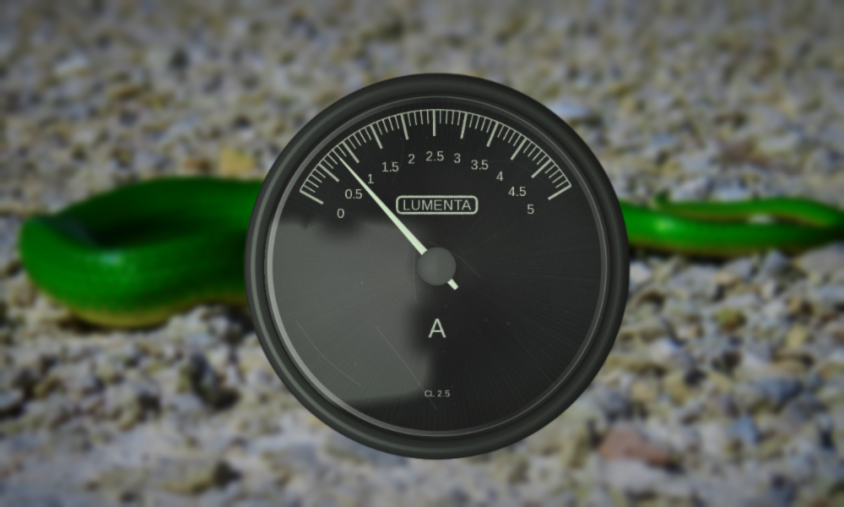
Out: {"value": 0.8, "unit": "A"}
